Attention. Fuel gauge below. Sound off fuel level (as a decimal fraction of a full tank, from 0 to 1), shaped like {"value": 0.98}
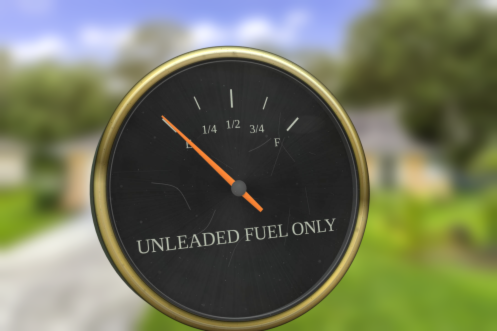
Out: {"value": 0}
